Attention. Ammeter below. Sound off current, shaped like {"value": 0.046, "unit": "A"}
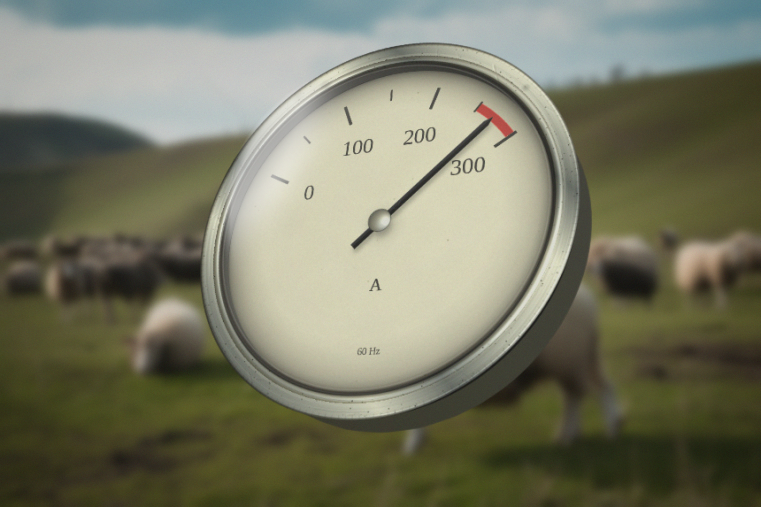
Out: {"value": 275, "unit": "A"}
